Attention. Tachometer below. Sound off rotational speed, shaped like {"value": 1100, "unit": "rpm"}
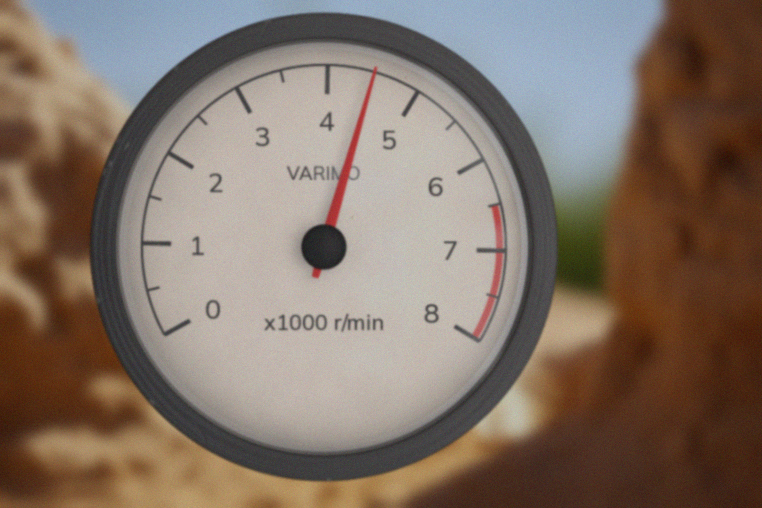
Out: {"value": 4500, "unit": "rpm"}
